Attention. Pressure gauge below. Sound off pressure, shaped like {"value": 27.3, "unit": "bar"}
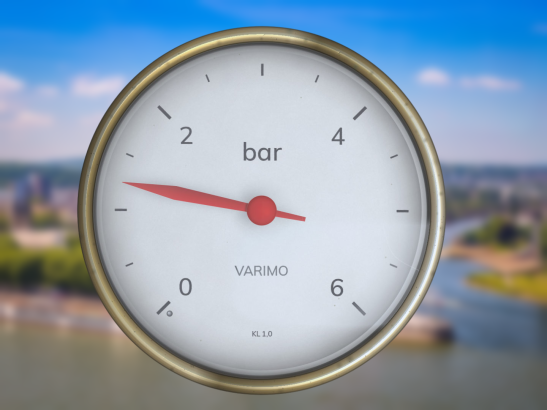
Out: {"value": 1.25, "unit": "bar"}
